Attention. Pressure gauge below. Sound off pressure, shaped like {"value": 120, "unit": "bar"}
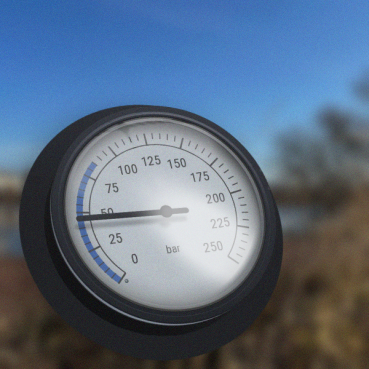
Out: {"value": 45, "unit": "bar"}
